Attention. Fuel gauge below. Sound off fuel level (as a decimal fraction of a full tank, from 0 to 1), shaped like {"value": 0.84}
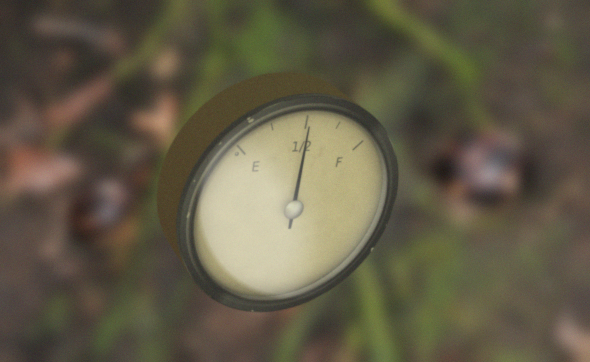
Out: {"value": 0.5}
